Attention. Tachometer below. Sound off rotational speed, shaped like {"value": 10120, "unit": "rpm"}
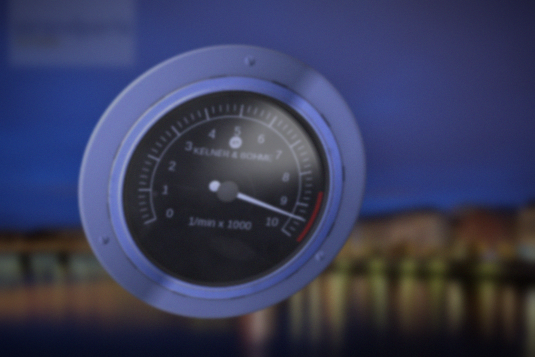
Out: {"value": 9400, "unit": "rpm"}
